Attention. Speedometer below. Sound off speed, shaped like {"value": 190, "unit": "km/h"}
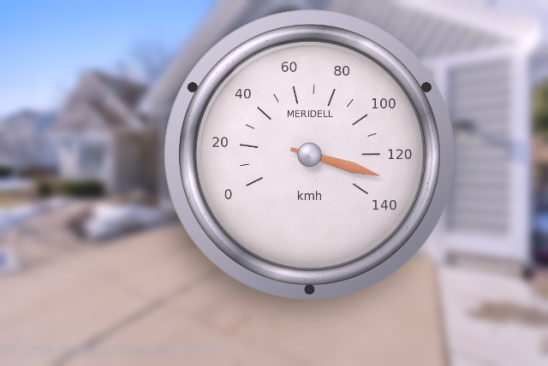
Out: {"value": 130, "unit": "km/h"}
